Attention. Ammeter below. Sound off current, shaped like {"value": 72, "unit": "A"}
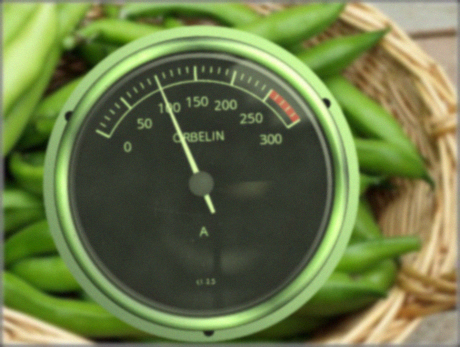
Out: {"value": 100, "unit": "A"}
